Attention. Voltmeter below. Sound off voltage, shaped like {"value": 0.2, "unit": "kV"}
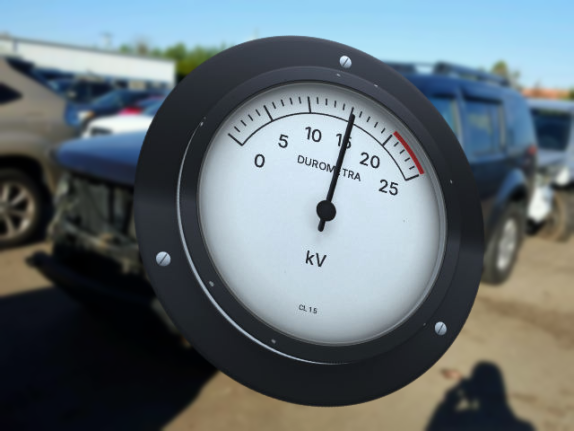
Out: {"value": 15, "unit": "kV"}
